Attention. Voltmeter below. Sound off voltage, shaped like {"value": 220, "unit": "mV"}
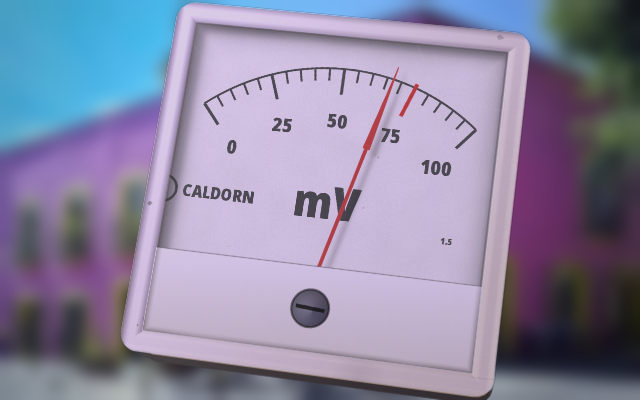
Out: {"value": 67.5, "unit": "mV"}
